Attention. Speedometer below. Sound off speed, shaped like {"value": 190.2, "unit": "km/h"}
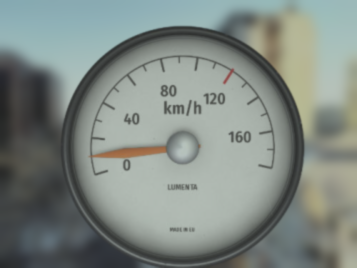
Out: {"value": 10, "unit": "km/h"}
